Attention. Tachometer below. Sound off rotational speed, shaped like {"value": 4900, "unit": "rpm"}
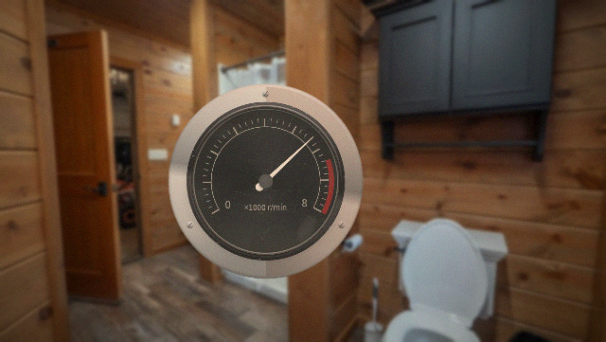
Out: {"value": 5600, "unit": "rpm"}
